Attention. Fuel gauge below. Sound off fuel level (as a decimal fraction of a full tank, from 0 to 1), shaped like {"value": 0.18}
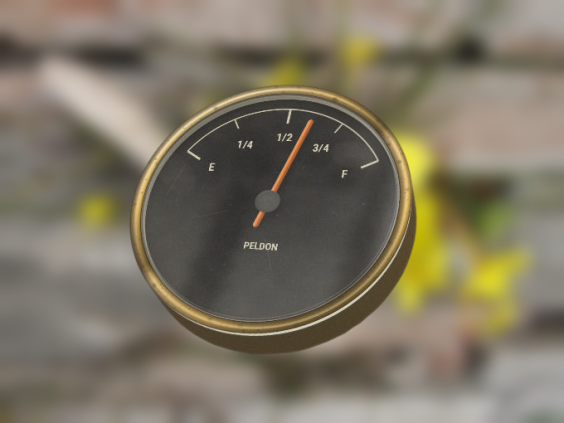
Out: {"value": 0.625}
